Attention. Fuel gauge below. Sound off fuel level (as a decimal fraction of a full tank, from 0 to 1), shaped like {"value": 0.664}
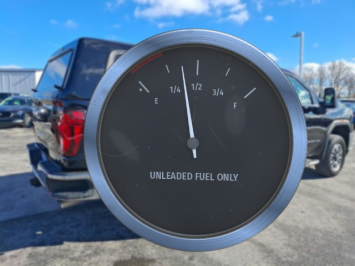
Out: {"value": 0.375}
